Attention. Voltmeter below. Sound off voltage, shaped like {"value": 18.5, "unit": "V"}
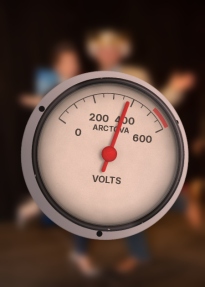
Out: {"value": 375, "unit": "V"}
